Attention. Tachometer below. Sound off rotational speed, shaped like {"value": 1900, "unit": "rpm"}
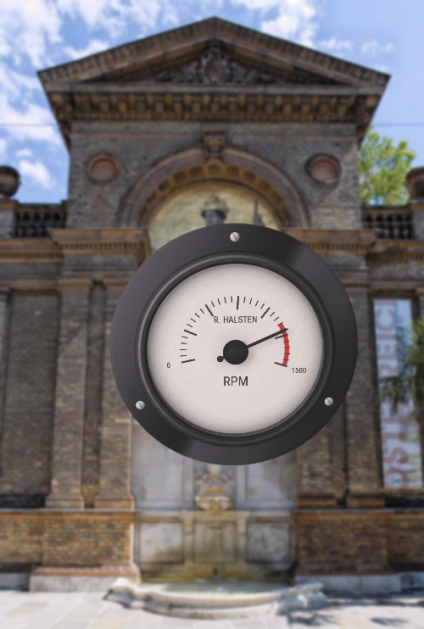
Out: {"value": 1200, "unit": "rpm"}
